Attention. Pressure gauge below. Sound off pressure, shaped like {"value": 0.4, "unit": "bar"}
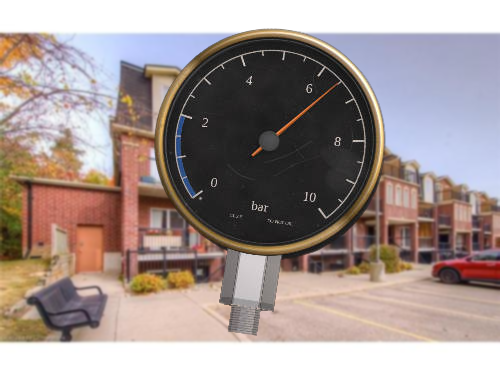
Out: {"value": 6.5, "unit": "bar"}
